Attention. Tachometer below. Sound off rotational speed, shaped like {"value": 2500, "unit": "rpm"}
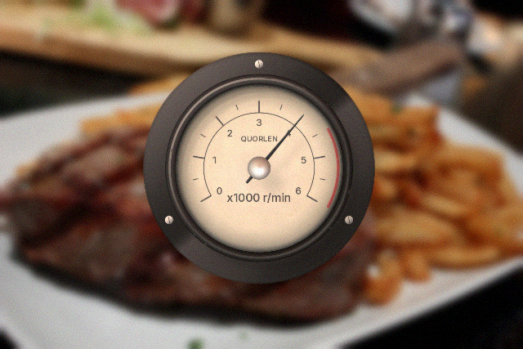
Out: {"value": 4000, "unit": "rpm"}
